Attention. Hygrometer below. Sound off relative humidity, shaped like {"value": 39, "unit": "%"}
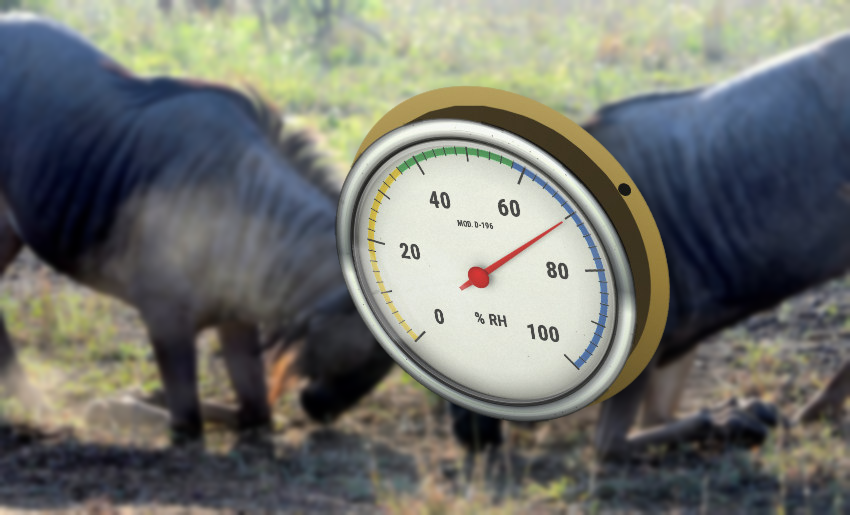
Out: {"value": 70, "unit": "%"}
